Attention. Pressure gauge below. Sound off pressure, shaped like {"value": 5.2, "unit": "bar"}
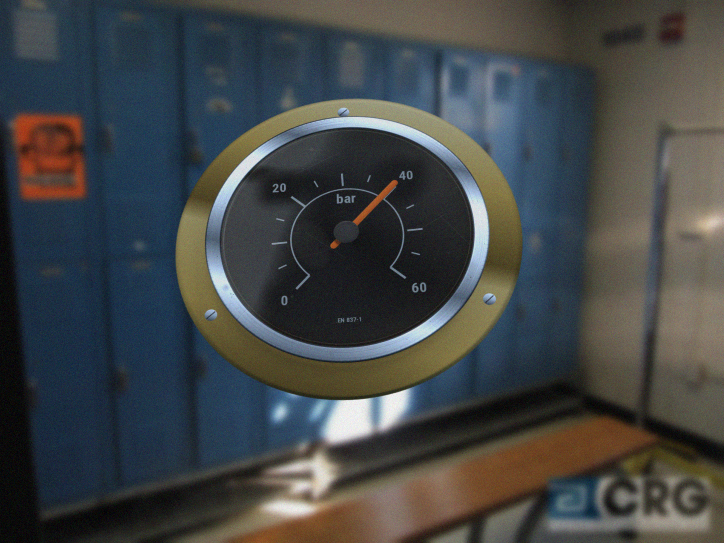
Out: {"value": 40, "unit": "bar"}
